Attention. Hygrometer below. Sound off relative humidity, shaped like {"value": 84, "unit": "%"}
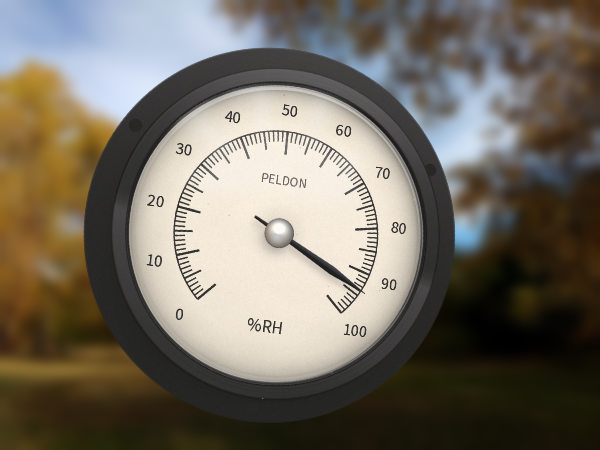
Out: {"value": 94, "unit": "%"}
